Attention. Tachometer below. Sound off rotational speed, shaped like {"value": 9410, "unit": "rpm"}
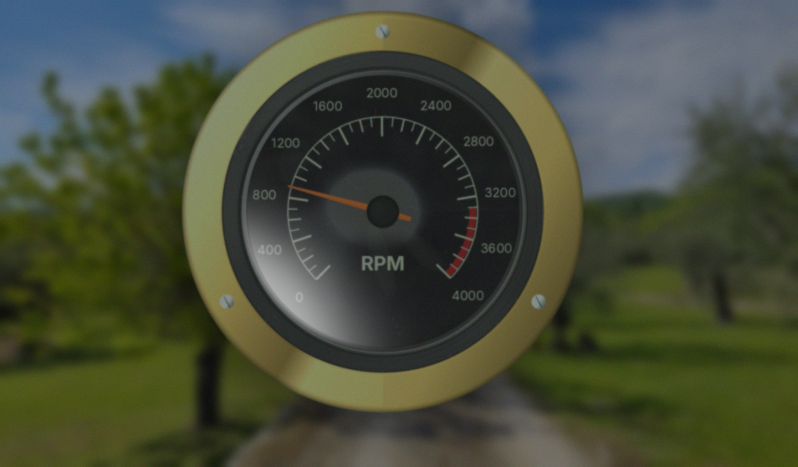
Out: {"value": 900, "unit": "rpm"}
